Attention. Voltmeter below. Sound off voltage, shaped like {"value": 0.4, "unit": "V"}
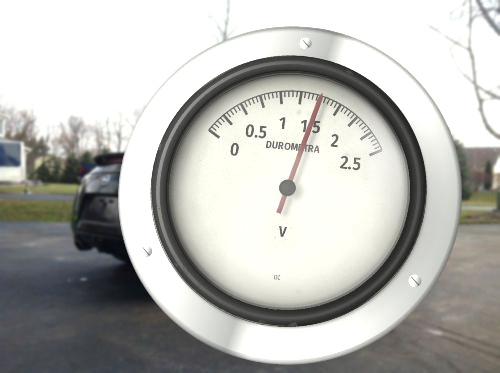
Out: {"value": 1.5, "unit": "V"}
